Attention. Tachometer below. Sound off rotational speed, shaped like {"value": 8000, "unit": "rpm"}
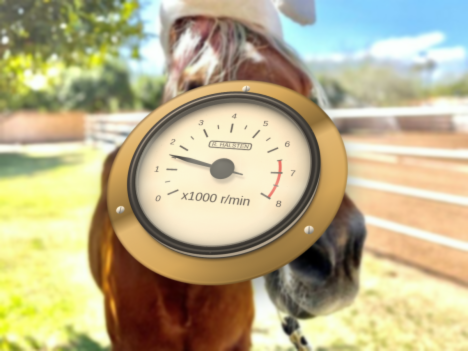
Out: {"value": 1500, "unit": "rpm"}
